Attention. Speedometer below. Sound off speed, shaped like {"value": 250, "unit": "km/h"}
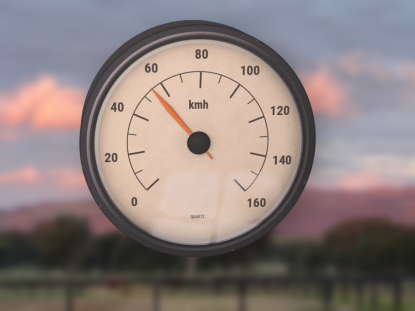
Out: {"value": 55, "unit": "km/h"}
